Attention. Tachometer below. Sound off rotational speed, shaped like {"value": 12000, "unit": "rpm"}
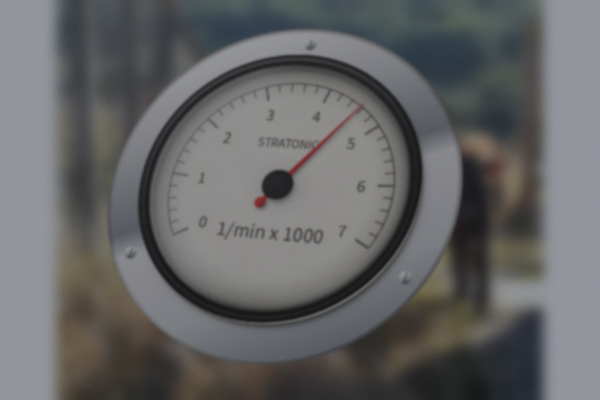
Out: {"value": 4600, "unit": "rpm"}
